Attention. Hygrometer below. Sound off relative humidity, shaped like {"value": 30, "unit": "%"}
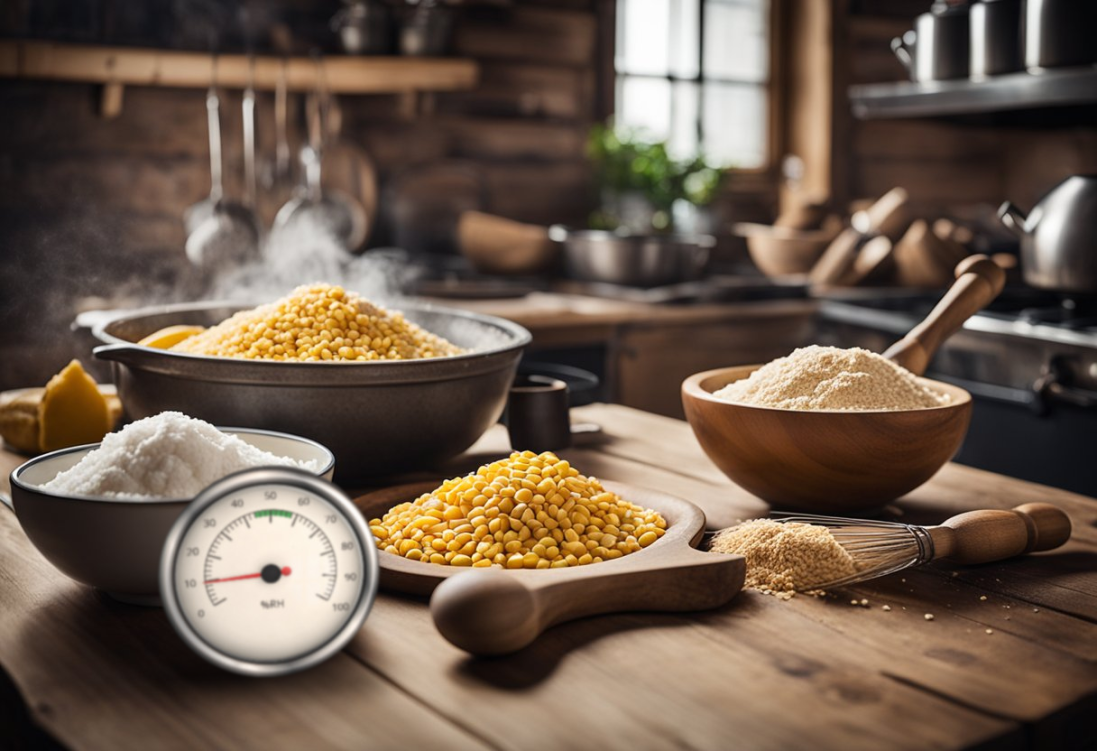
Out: {"value": 10, "unit": "%"}
